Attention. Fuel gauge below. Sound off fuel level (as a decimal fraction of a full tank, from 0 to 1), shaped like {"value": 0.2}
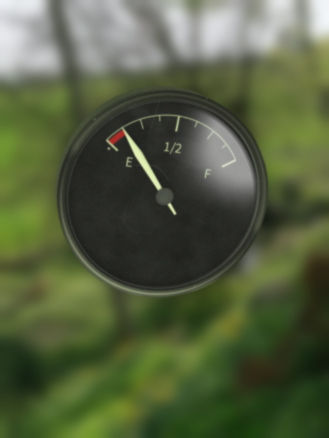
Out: {"value": 0.125}
